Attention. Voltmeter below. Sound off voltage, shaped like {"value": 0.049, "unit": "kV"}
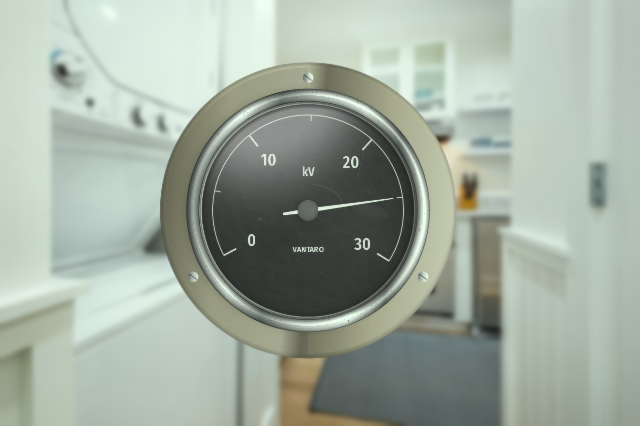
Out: {"value": 25, "unit": "kV"}
